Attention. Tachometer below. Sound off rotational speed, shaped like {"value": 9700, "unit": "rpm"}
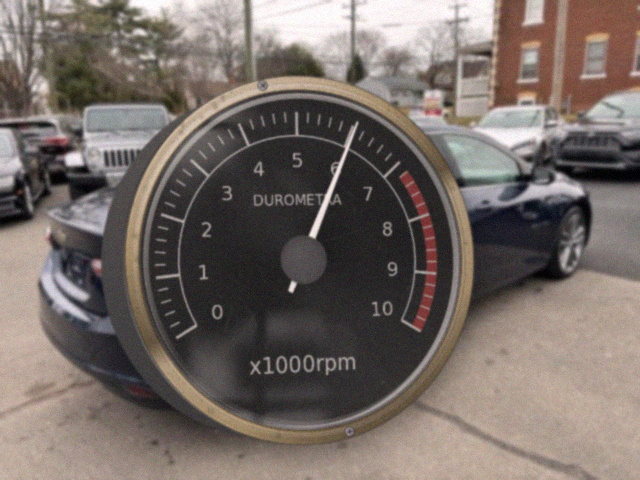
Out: {"value": 6000, "unit": "rpm"}
